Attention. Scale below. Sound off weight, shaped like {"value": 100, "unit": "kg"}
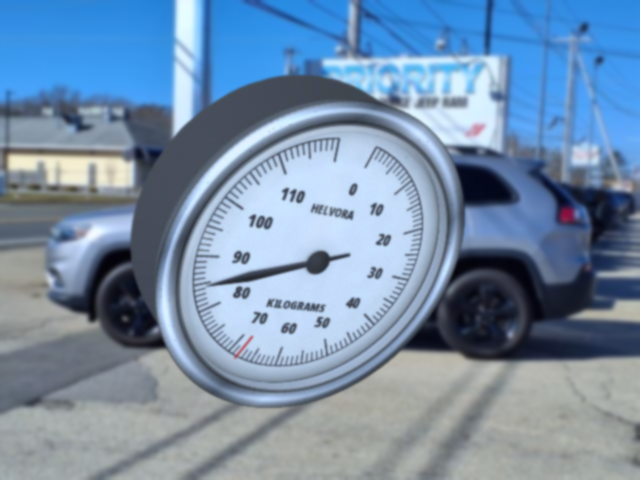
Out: {"value": 85, "unit": "kg"}
